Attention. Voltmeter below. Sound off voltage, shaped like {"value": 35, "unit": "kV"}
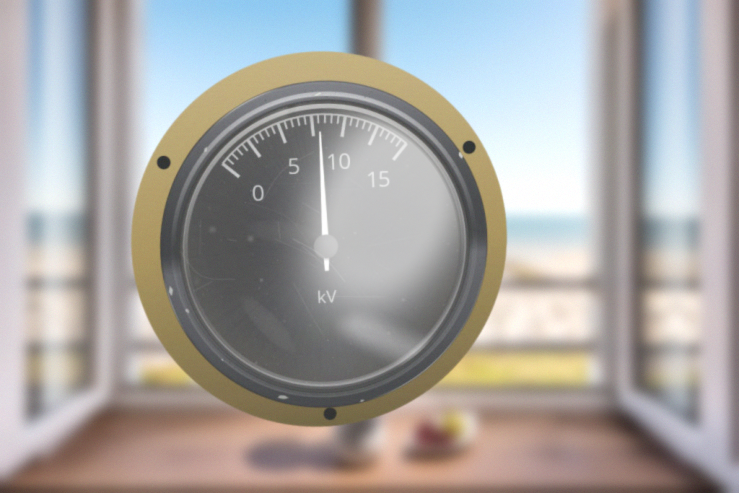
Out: {"value": 8, "unit": "kV"}
